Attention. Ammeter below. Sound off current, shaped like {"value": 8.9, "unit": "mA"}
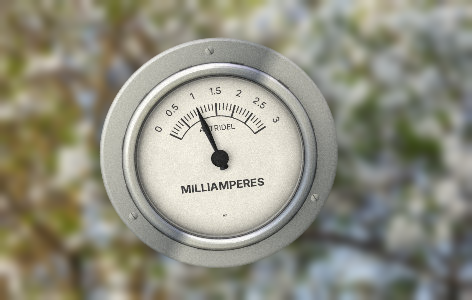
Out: {"value": 1, "unit": "mA"}
